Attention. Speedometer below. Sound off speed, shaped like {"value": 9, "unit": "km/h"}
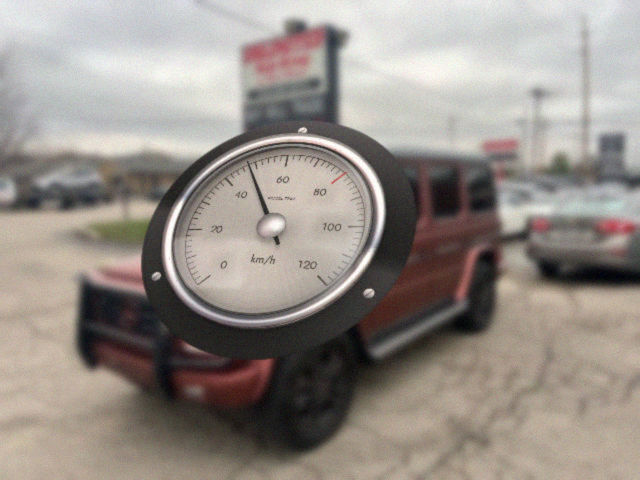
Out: {"value": 48, "unit": "km/h"}
